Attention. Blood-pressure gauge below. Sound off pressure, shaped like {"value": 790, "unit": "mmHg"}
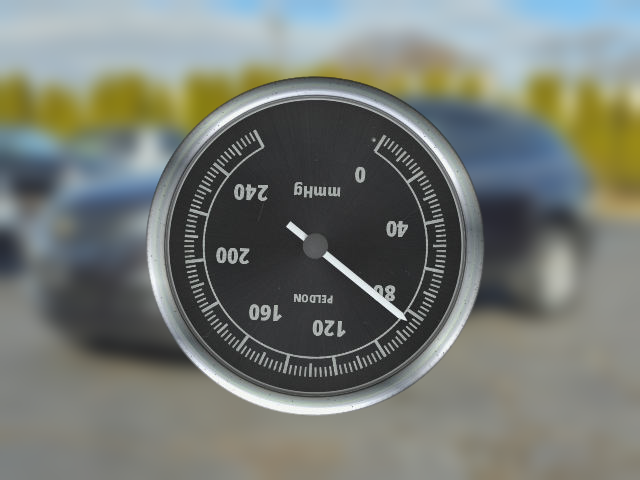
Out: {"value": 84, "unit": "mmHg"}
